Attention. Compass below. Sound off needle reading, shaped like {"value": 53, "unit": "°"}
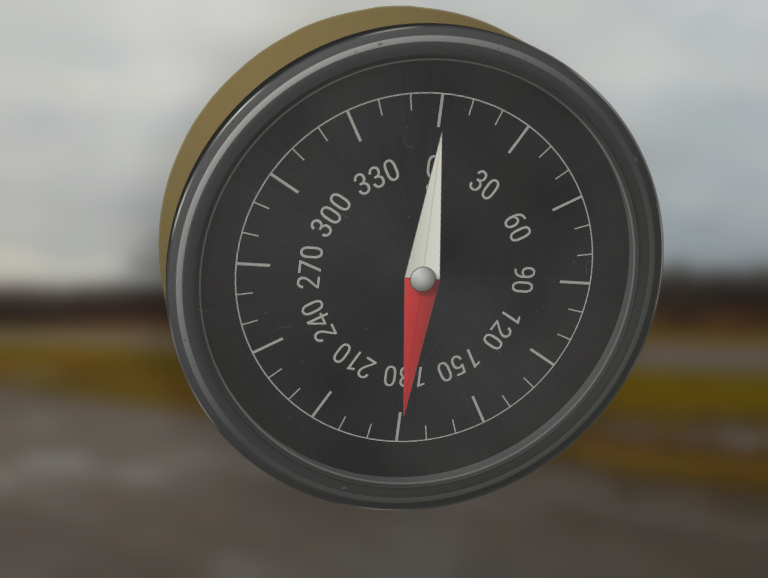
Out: {"value": 180, "unit": "°"}
